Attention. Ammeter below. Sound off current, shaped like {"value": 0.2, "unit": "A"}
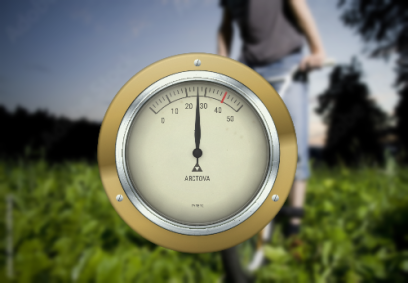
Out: {"value": 26, "unit": "A"}
